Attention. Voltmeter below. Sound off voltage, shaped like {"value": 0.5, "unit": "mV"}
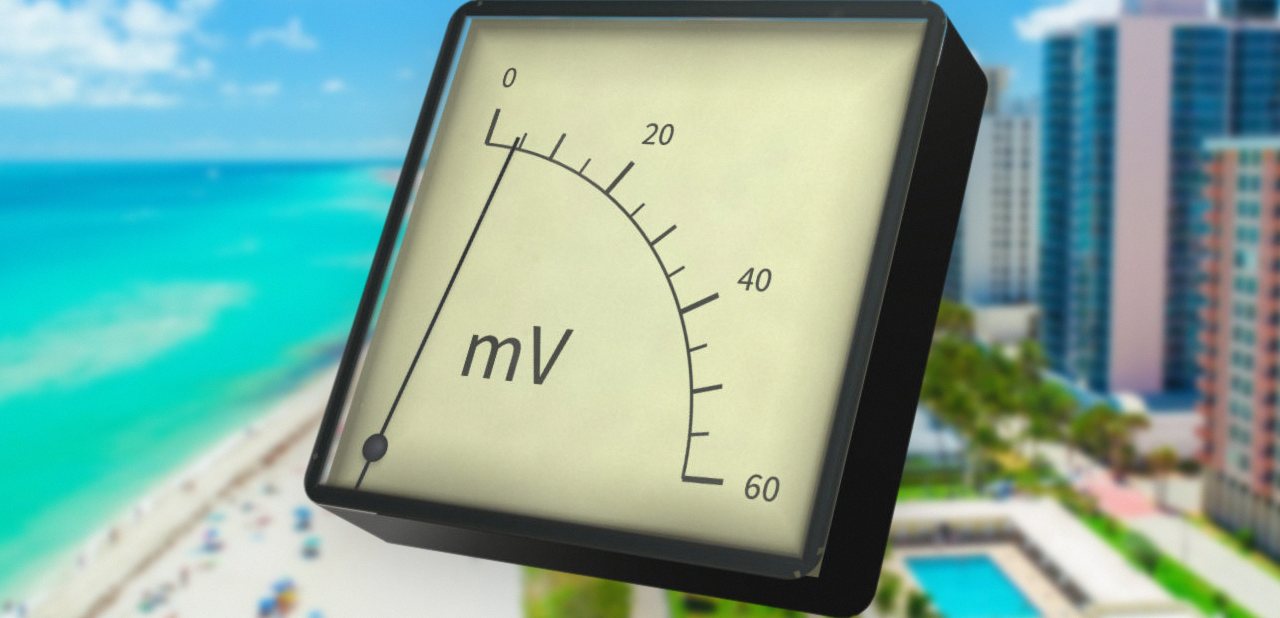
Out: {"value": 5, "unit": "mV"}
